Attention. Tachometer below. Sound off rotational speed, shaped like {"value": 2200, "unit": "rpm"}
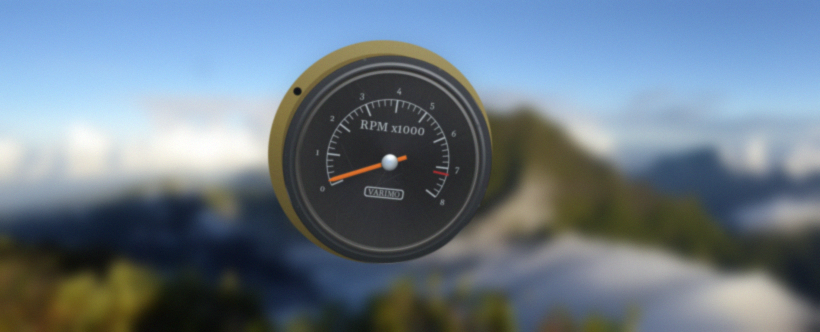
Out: {"value": 200, "unit": "rpm"}
